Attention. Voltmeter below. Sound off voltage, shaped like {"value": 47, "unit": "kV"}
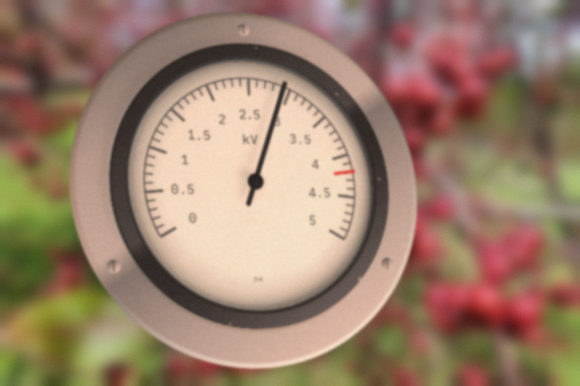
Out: {"value": 2.9, "unit": "kV"}
